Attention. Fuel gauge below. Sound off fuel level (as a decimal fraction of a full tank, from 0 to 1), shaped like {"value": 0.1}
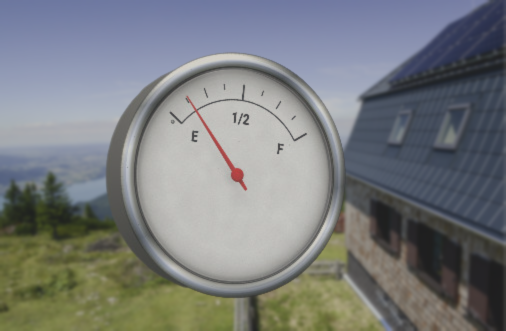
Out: {"value": 0.125}
